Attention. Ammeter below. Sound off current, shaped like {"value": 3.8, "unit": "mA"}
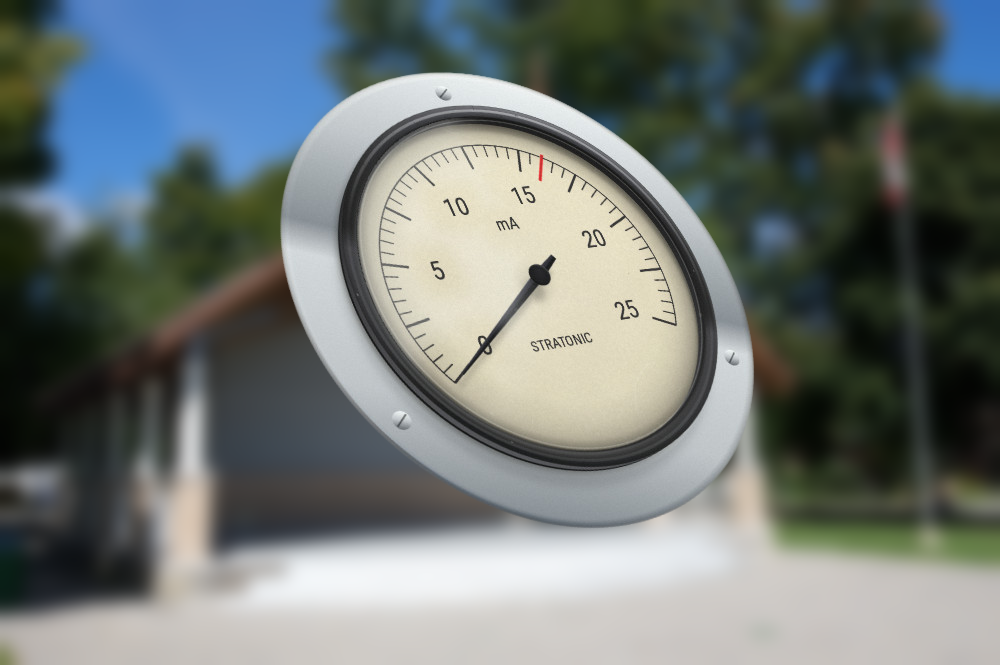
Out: {"value": 0, "unit": "mA"}
